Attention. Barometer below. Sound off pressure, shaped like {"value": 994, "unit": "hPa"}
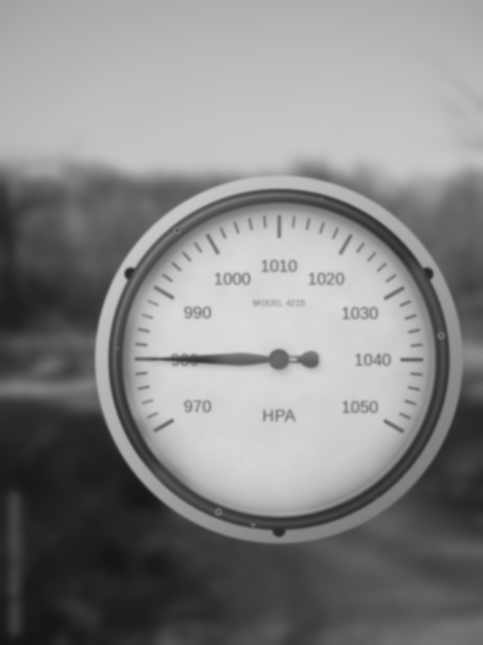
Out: {"value": 980, "unit": "hPa"}
